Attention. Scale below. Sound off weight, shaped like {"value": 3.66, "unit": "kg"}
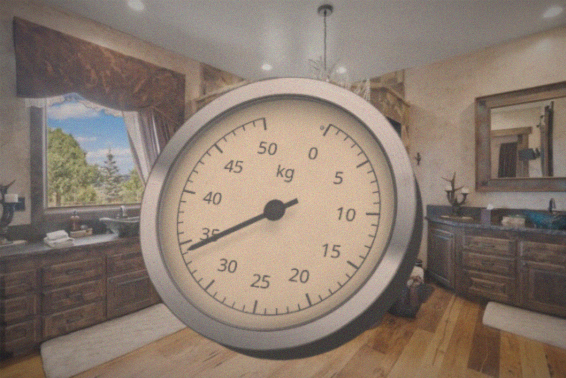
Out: {"value": 34, "unit": "kg"}
